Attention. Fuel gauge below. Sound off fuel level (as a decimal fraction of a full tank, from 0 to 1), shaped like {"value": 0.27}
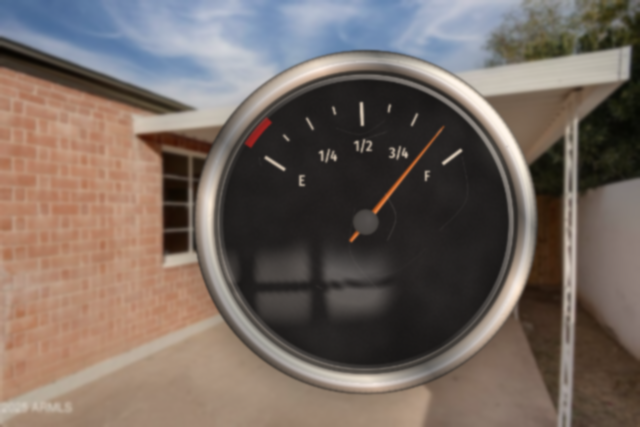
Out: {"value": 0.875}
